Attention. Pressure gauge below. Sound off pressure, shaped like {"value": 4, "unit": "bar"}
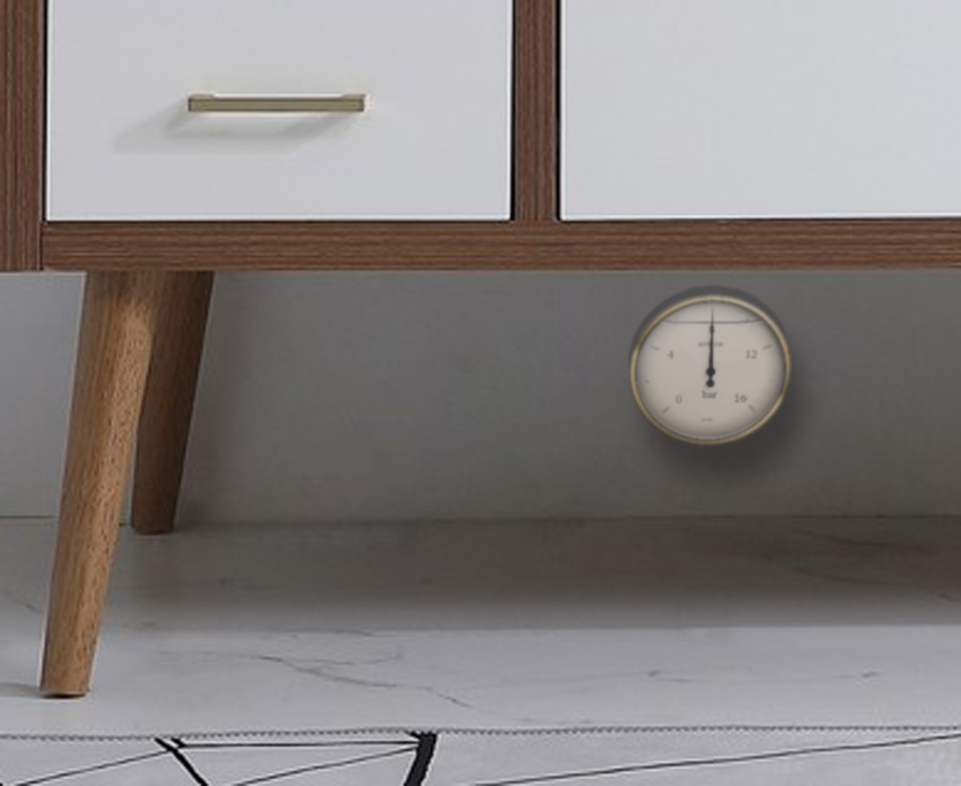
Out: {"value": 8, "unit": "bar"}
